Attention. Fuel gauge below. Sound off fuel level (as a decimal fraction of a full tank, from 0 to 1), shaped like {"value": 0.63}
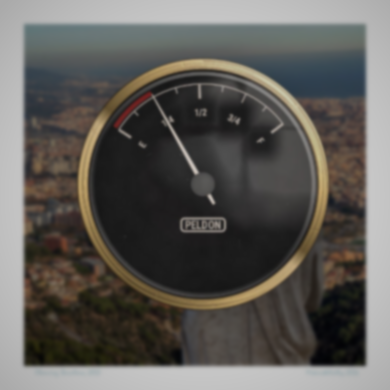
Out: {"value": 0.25}
